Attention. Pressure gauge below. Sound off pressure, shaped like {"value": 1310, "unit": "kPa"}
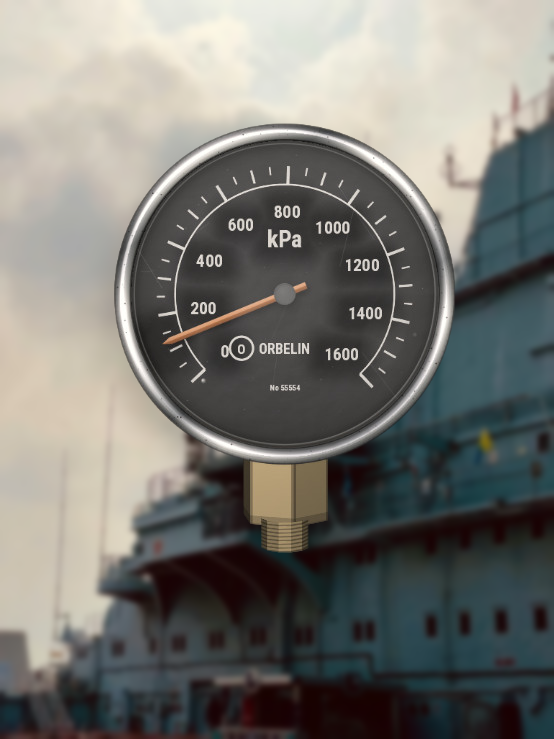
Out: {"value": 125, "unit": "kPa"}
